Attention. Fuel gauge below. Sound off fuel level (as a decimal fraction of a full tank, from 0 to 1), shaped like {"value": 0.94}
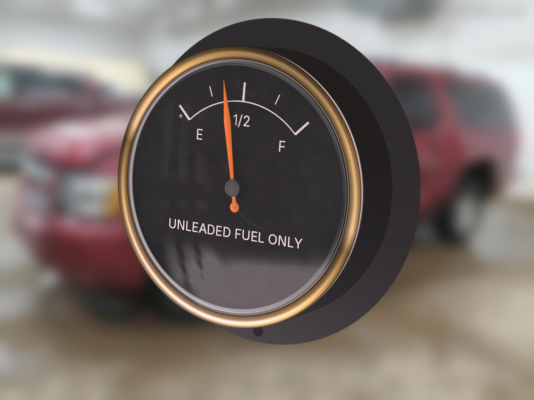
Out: {"value": 0.375}
